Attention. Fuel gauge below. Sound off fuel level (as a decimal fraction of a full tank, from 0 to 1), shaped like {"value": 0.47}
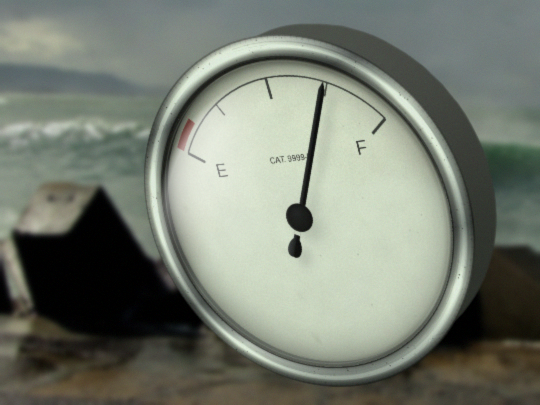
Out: {"value": 0.75}
